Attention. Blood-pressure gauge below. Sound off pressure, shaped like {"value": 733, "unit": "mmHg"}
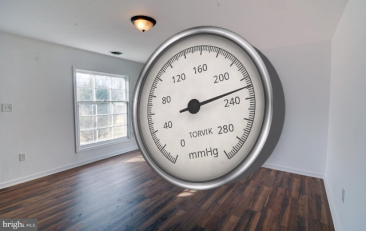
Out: {"value": 230, "unit": "mmHg"}
